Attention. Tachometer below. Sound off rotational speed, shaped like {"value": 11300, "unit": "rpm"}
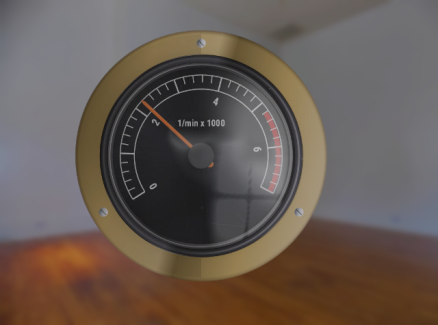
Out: {"value": 2200, "unit": "rpm"}
